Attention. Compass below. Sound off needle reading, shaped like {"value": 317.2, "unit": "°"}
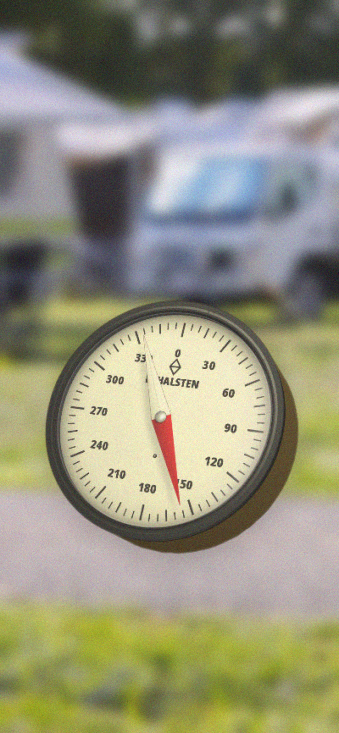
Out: {"value": 155, "unit": "°"}
